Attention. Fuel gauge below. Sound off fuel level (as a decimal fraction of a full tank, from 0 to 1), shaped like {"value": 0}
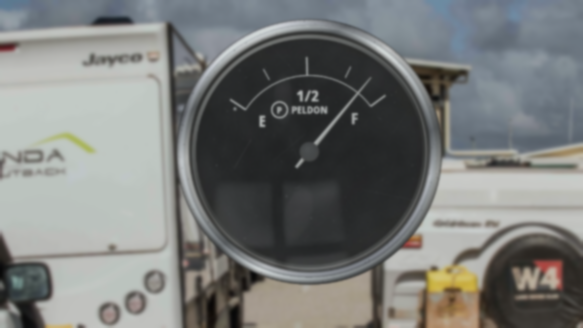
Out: {"value": 0.875}
